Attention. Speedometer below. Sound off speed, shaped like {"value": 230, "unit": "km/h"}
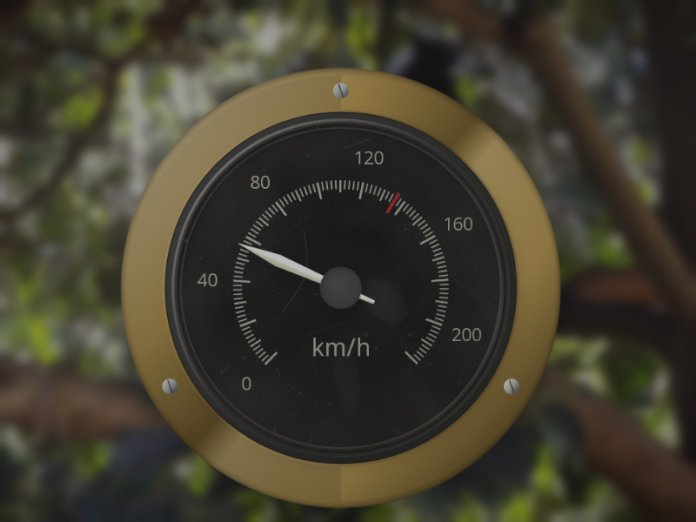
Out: {"value": 56, "unit": "km/h"}
